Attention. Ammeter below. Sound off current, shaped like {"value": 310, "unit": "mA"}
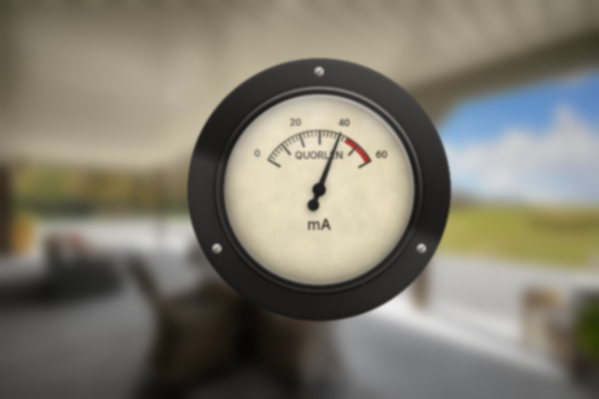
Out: {"value": 40, "unit": "mA"}
